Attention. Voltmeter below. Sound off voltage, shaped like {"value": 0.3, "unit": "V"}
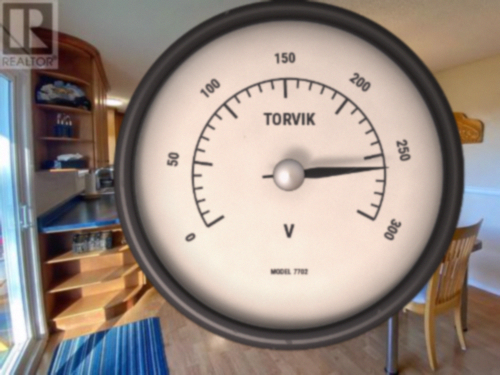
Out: {"value": 260, "unit": "V"}
